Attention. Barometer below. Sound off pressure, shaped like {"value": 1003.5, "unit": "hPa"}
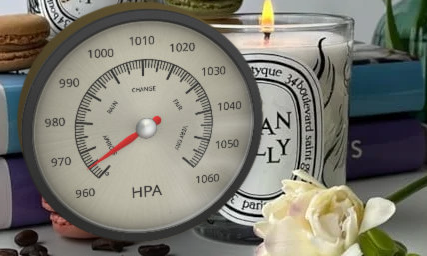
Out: {"value": 965, "unit": "hPa"}
